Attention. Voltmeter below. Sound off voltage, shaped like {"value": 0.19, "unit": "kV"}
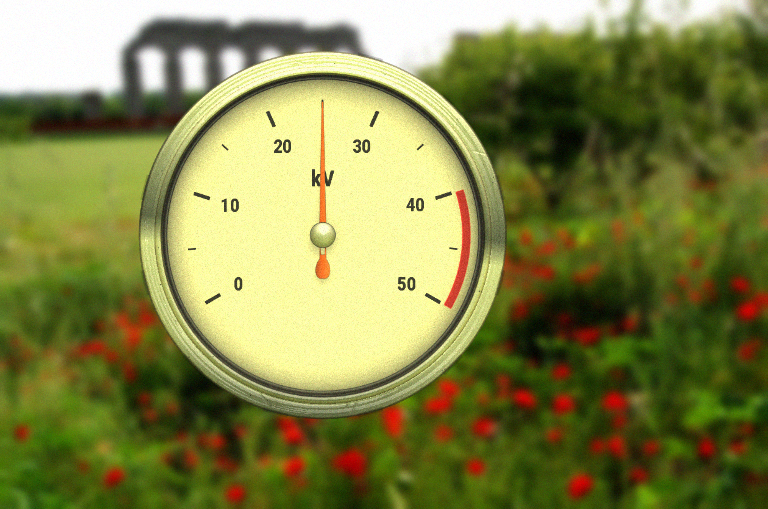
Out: {"value": 25, "unit": "kV"}
